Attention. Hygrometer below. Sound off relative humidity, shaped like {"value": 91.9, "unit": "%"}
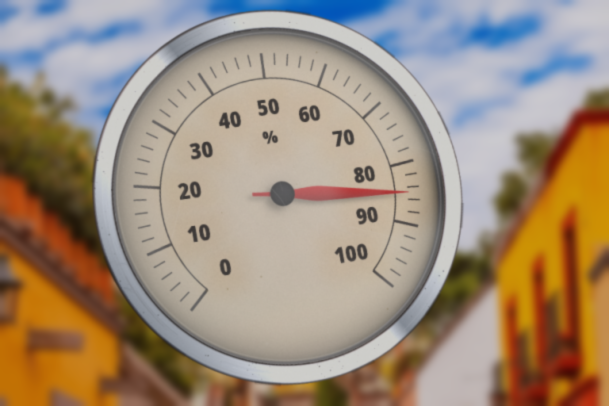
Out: {"value": 85, "unit": "%"}
